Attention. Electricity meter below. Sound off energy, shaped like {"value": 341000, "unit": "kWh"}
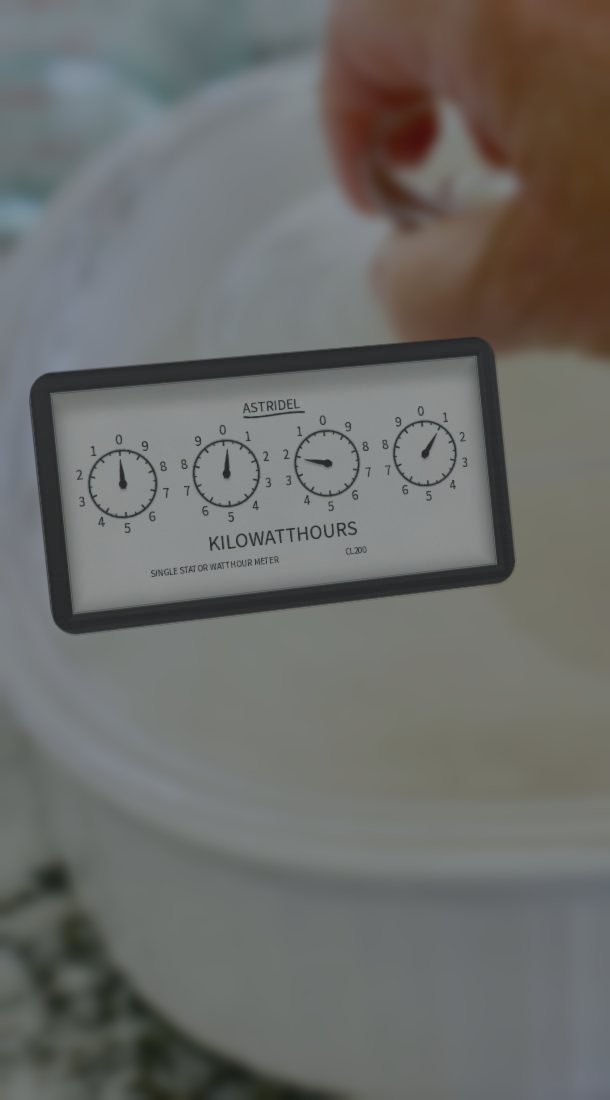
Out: {"value": 21, "unit": "kWh"}
